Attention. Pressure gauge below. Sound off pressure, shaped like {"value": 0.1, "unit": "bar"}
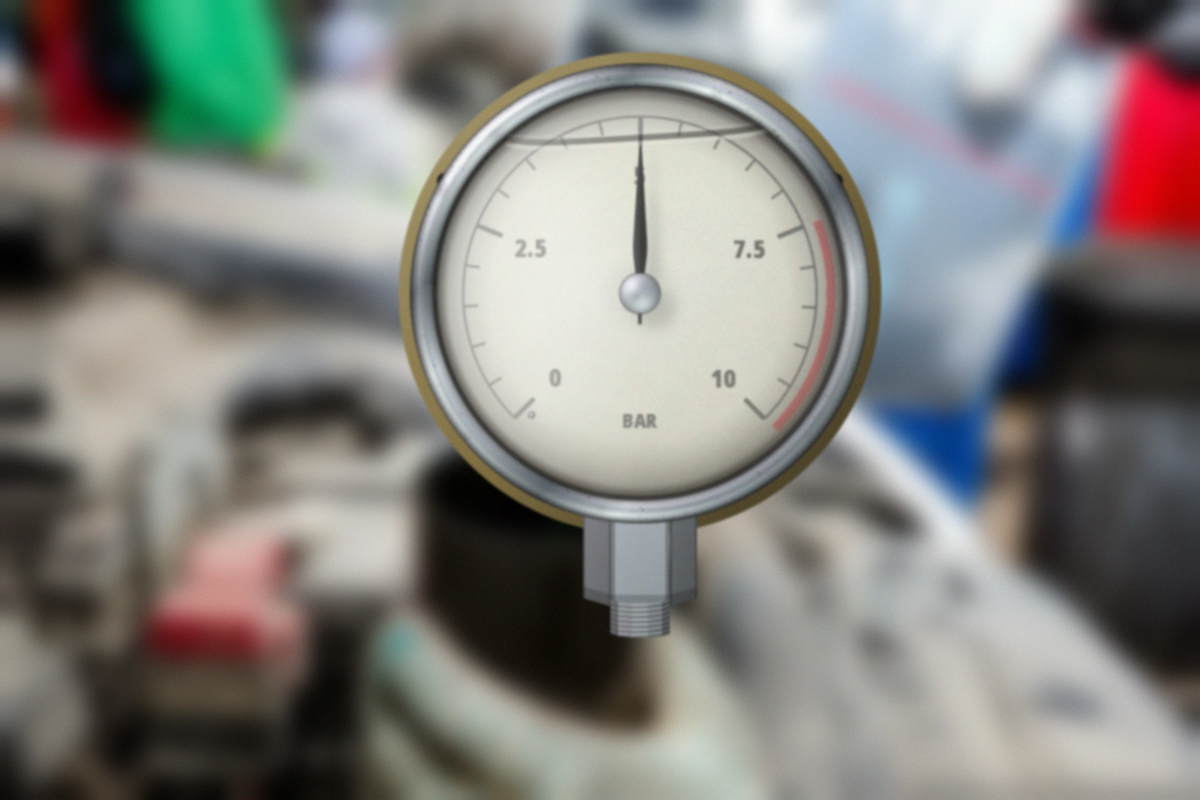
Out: {"value": 5, "unit": "bar"}
